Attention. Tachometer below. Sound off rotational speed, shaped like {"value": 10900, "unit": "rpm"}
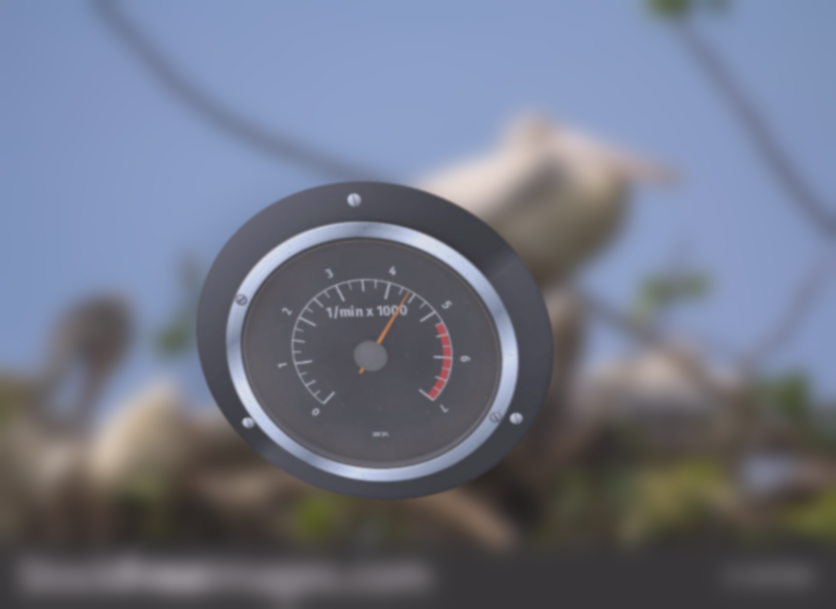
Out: {"value": 4375, "unit": "rpm"}
